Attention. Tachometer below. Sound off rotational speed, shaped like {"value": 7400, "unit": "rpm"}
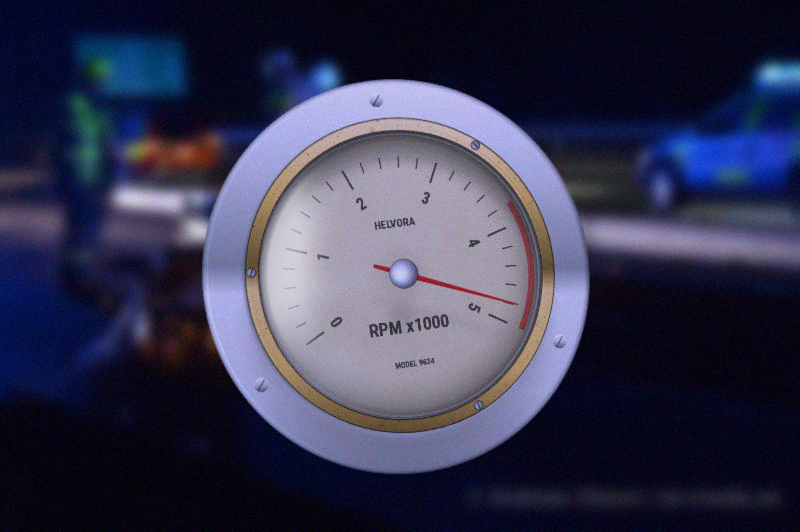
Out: {"value": 4800, "unit": "rpm"}
